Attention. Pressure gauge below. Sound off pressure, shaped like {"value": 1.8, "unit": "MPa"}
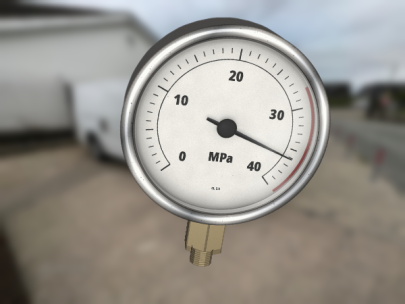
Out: {"value": 36, "unit": "MPa"}
